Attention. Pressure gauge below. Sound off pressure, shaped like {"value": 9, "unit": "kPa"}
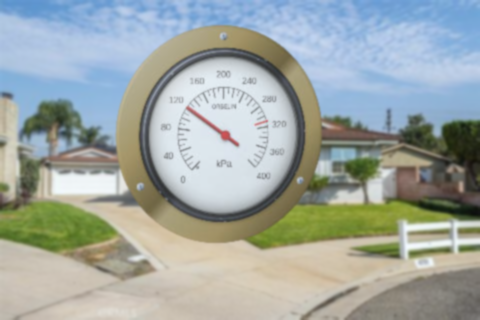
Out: {"value": 120, "unit": "kPa"}
